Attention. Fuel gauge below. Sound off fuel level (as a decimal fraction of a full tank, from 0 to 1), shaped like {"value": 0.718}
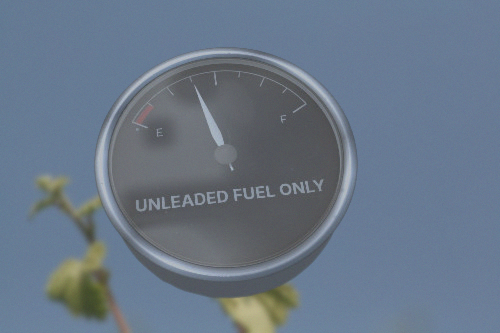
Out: {"value": 0.375}
